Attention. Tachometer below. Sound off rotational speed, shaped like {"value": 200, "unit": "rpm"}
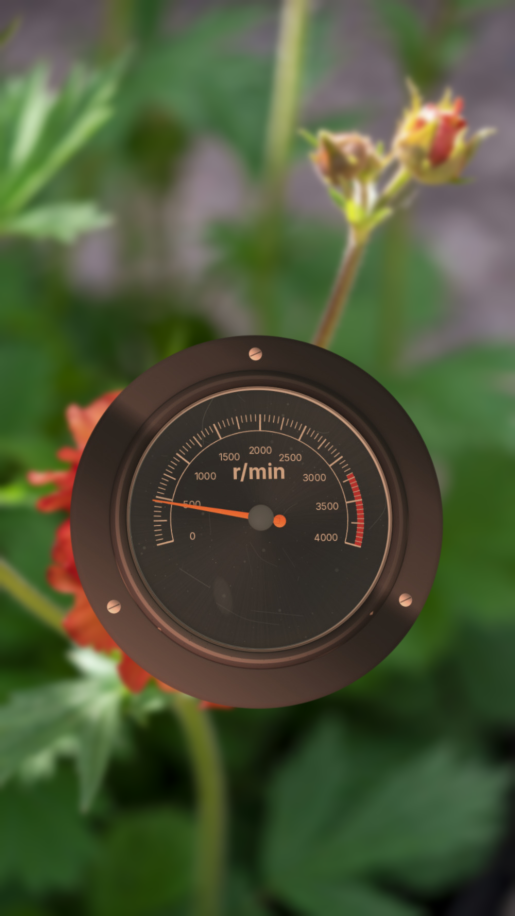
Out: {"value": 450, "unit": "rpm"}
